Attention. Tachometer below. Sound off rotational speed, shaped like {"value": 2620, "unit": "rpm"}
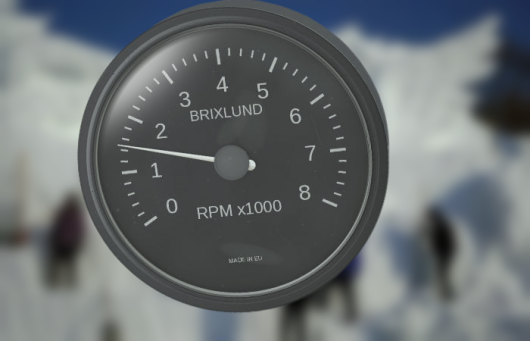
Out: {"value": 1500, "unit": "rpm"}
